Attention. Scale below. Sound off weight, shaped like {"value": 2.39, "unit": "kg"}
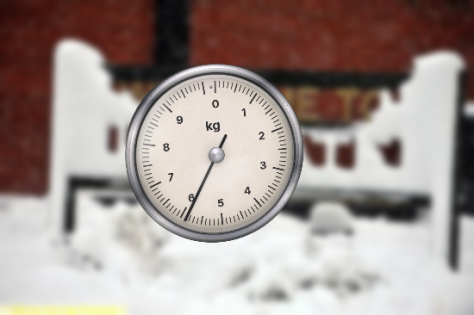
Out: {"value": 5.9, "unit": "kg"}
